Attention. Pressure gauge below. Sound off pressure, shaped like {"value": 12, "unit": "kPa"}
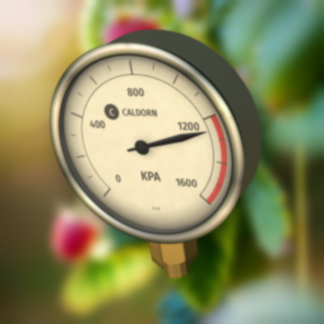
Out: {"value": 1250, "unit": "kPa"}
